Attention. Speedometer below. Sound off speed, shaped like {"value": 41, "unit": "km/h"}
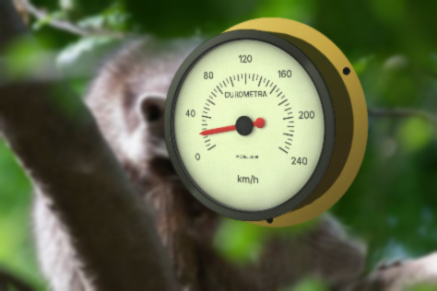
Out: {"value": 20, "unit": "km/h"}
